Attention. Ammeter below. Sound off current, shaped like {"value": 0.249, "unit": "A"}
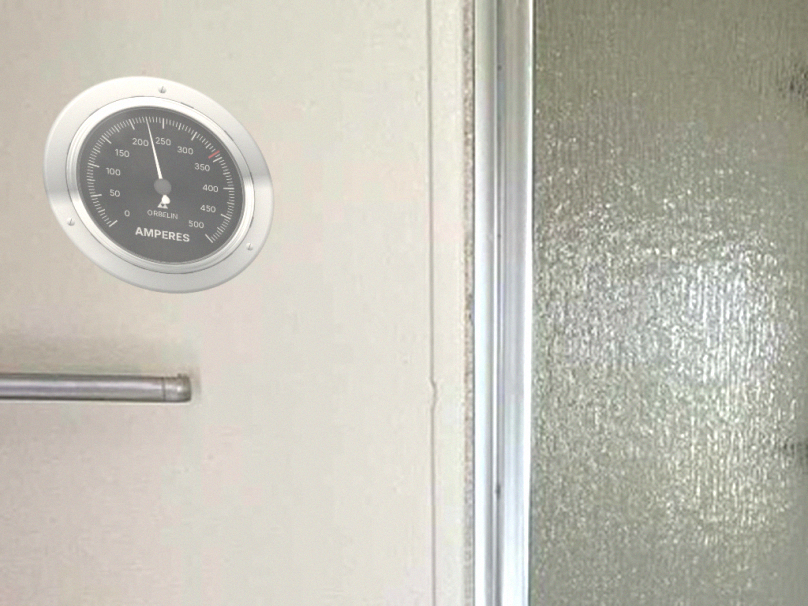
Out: {"value": 225, "unit": "A"}
